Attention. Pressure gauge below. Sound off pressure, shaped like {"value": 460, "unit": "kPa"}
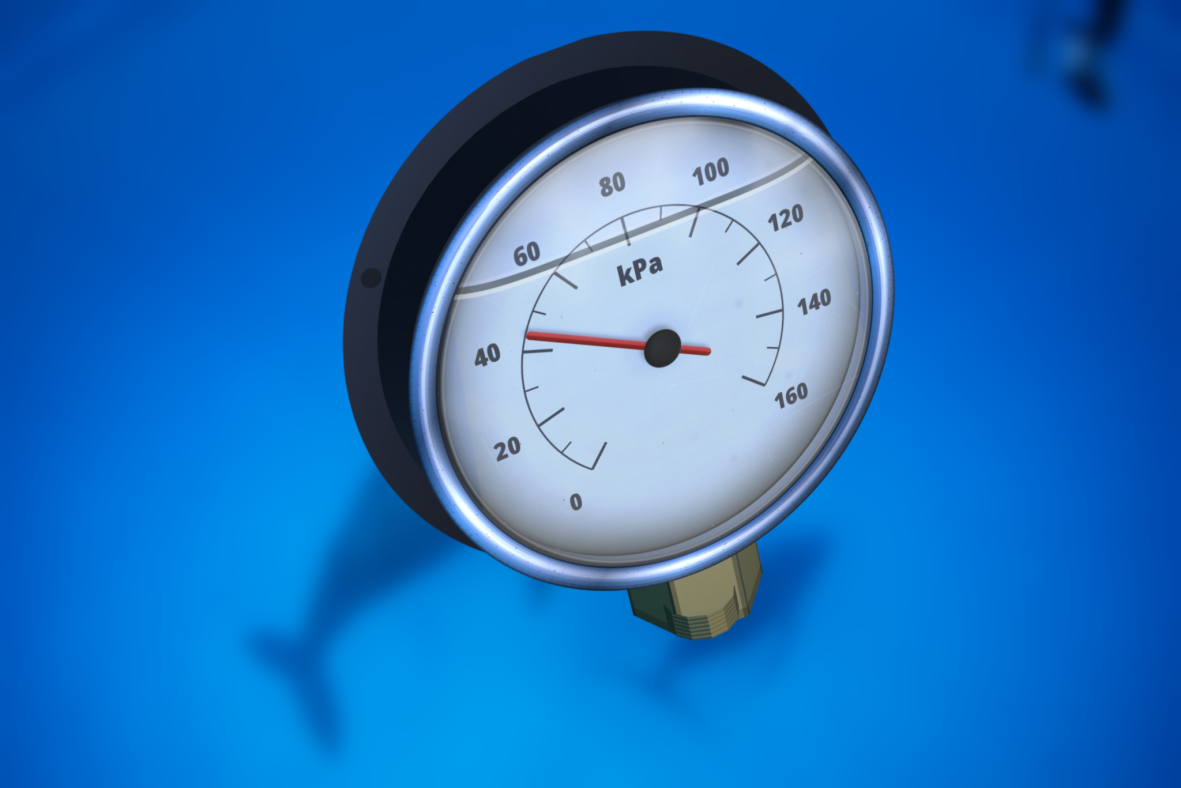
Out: {"value": 45, "unit": "kPa"}
